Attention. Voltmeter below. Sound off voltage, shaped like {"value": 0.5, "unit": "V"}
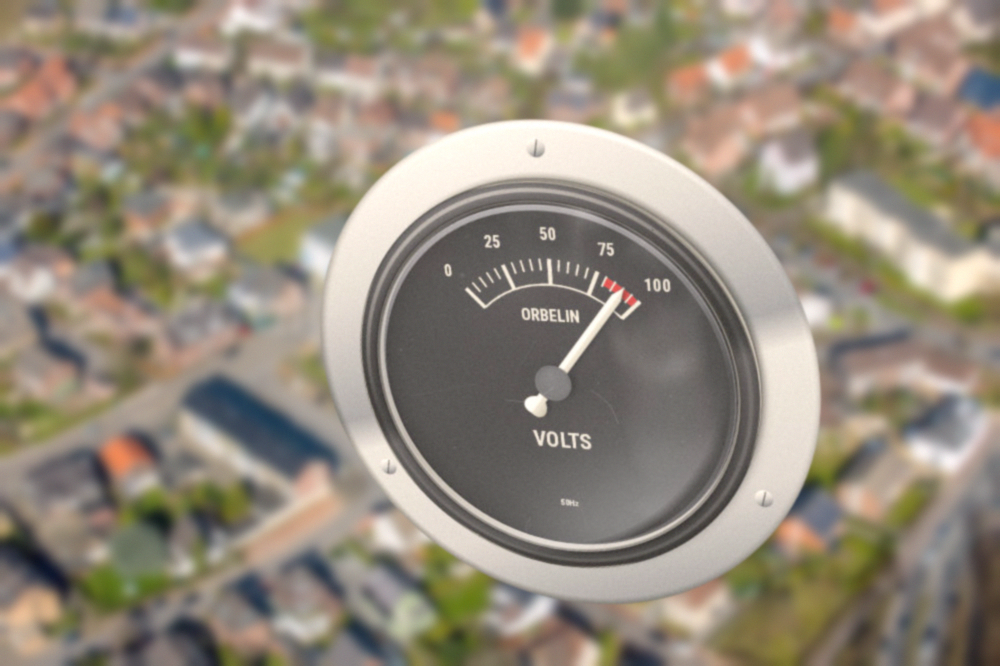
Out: {"value": 90, "unit": "V"}
